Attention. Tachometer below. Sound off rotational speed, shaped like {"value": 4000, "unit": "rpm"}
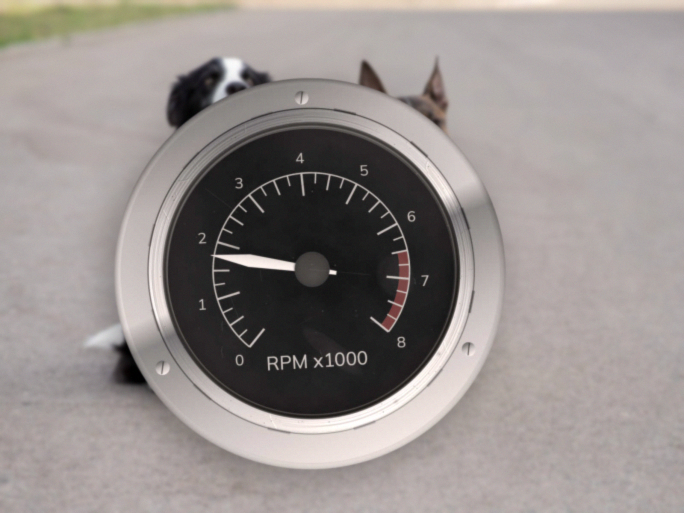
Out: {"value": 1750, "unit": "rpm"}
